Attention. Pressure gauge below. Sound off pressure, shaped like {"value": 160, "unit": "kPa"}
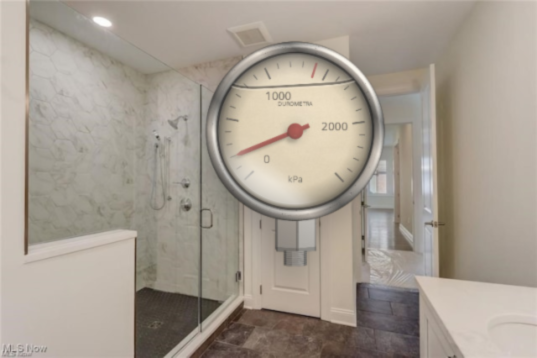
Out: {"value": 200, "unit": "kPa"}
